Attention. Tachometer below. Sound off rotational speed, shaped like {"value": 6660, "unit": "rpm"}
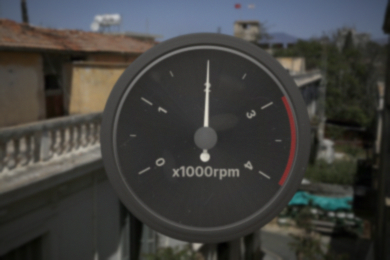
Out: {"value": 2000, "unit": "rpm"}
